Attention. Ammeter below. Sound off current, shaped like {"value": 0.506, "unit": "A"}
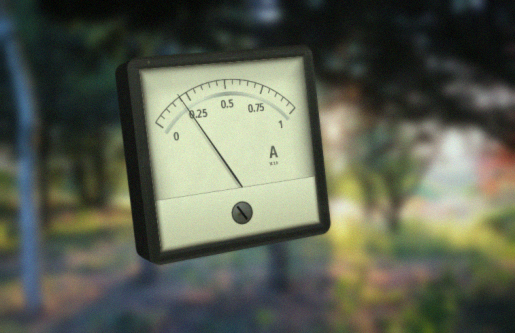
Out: {"value": 0.2, "unit": "A"}
